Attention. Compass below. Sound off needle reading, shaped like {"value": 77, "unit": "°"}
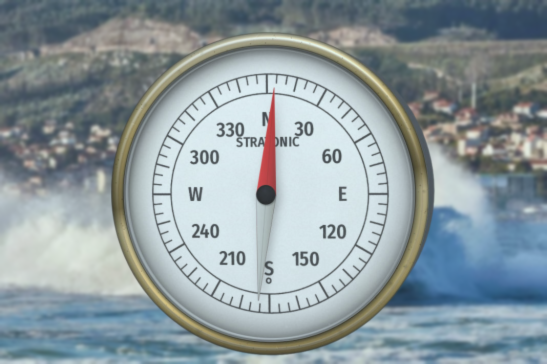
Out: {"value": 5, "unit": "°"}
